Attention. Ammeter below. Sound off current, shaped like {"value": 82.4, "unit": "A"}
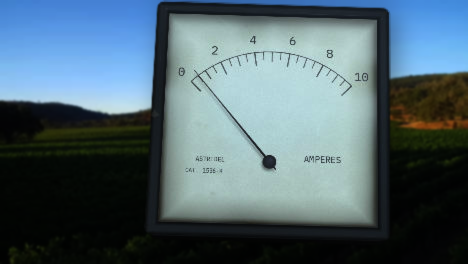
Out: {"value": 0.5, "unit": "A"}
